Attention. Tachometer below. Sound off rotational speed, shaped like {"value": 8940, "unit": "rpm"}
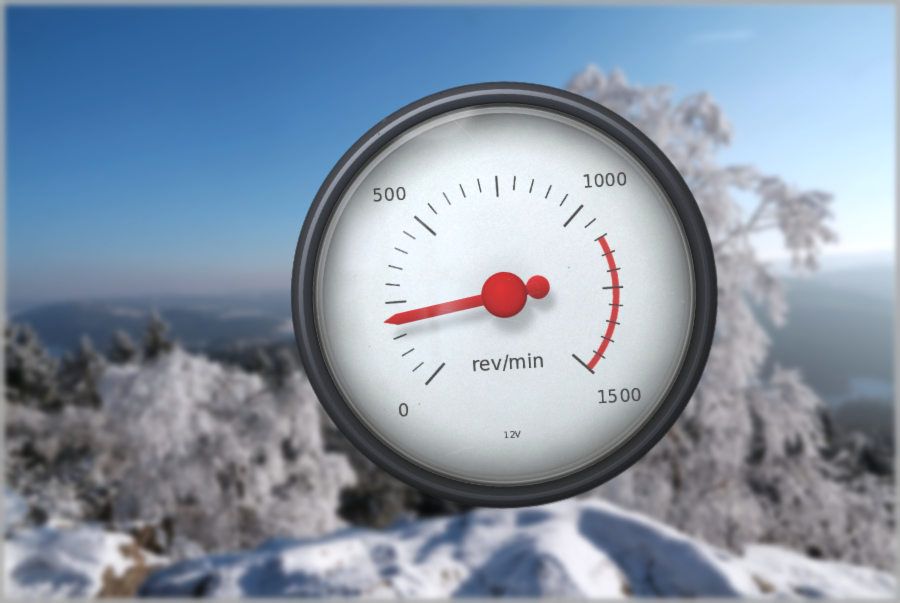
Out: {"value": 200, "unit": "rpm"}
